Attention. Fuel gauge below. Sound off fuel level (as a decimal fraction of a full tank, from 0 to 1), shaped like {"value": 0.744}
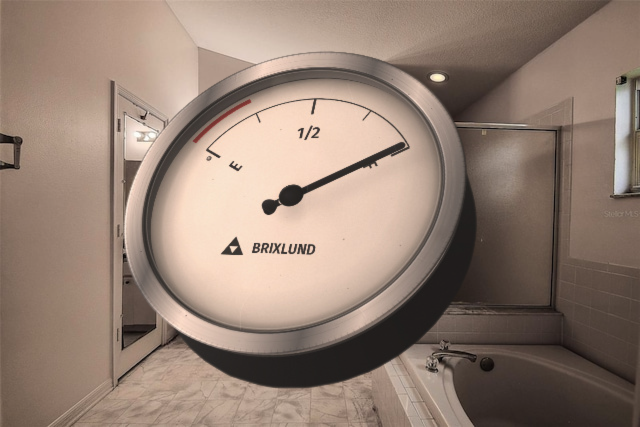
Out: {"value": 1}
